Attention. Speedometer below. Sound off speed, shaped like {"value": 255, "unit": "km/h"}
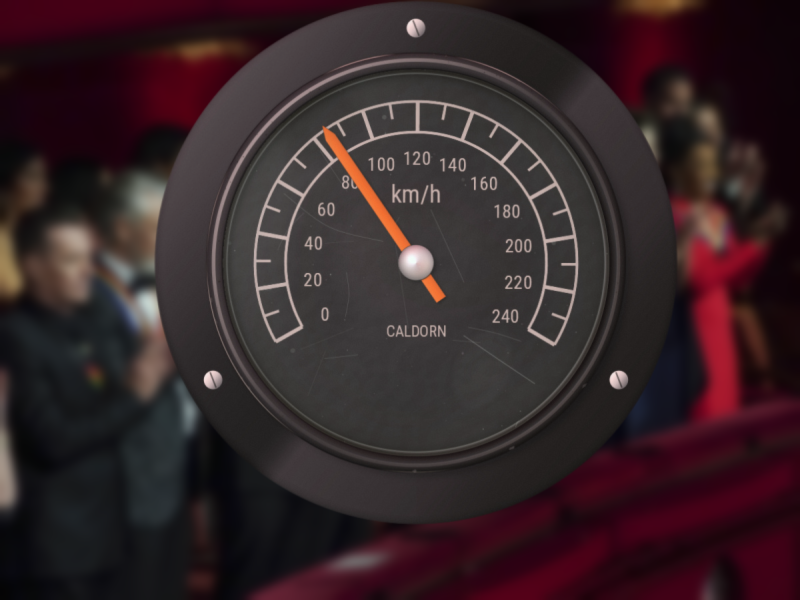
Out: {"value": 85, "unit": "km/h"}
